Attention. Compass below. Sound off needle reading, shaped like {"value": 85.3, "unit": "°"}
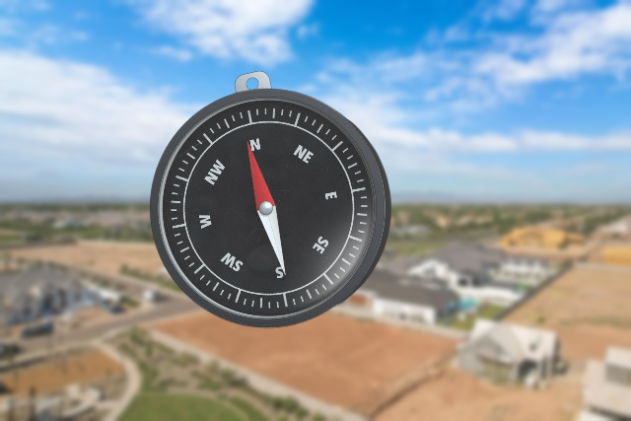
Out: {"value": 355, "unit": "°"}
